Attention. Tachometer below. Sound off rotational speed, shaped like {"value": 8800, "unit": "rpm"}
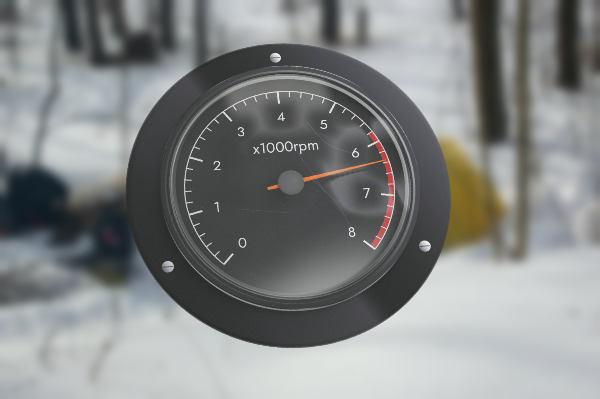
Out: {"value": 6400, "unit": "rpm"}
